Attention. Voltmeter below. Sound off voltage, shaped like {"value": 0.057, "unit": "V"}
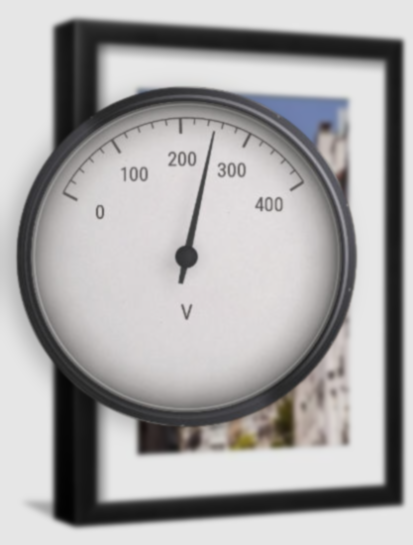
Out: {"value": 250, "unit": "V"}
